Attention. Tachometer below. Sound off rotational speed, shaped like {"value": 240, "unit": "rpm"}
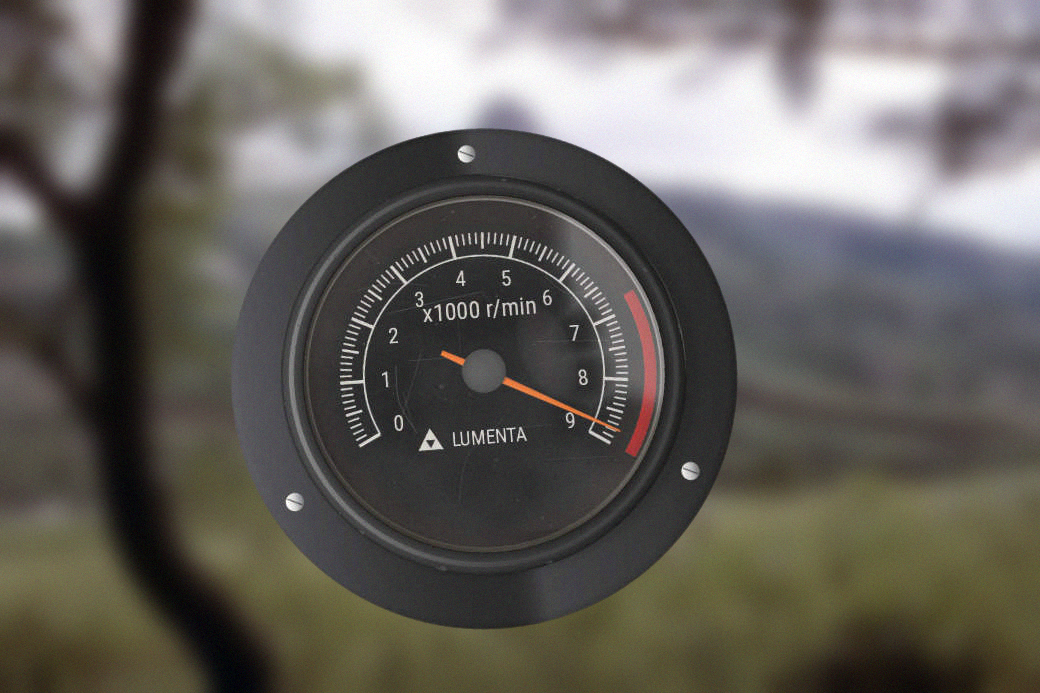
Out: {"value": 8800, "unit": "rpm"}
